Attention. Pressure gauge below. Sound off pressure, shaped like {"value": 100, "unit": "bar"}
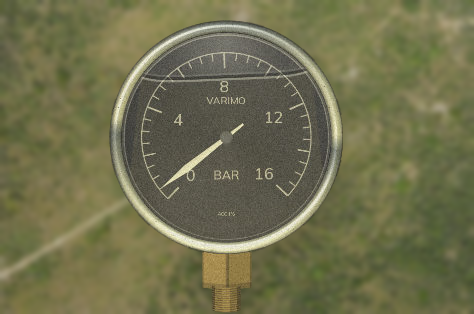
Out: {"value": 0.5, "unit": "bar"}
